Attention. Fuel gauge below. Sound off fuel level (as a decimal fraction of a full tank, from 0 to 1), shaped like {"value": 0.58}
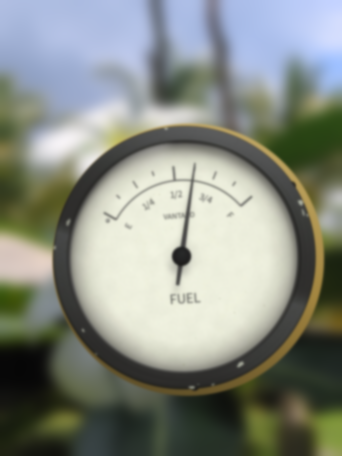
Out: {"value": 0.625}
